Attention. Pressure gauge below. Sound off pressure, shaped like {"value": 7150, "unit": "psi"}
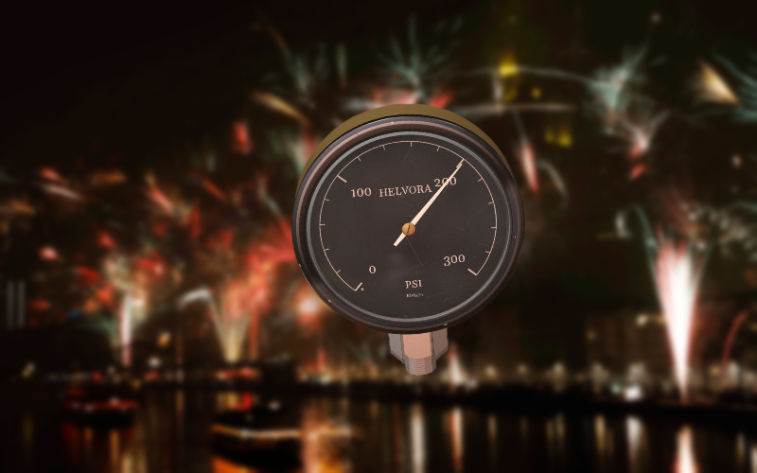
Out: {"value": 200, "unit": "psi"}
